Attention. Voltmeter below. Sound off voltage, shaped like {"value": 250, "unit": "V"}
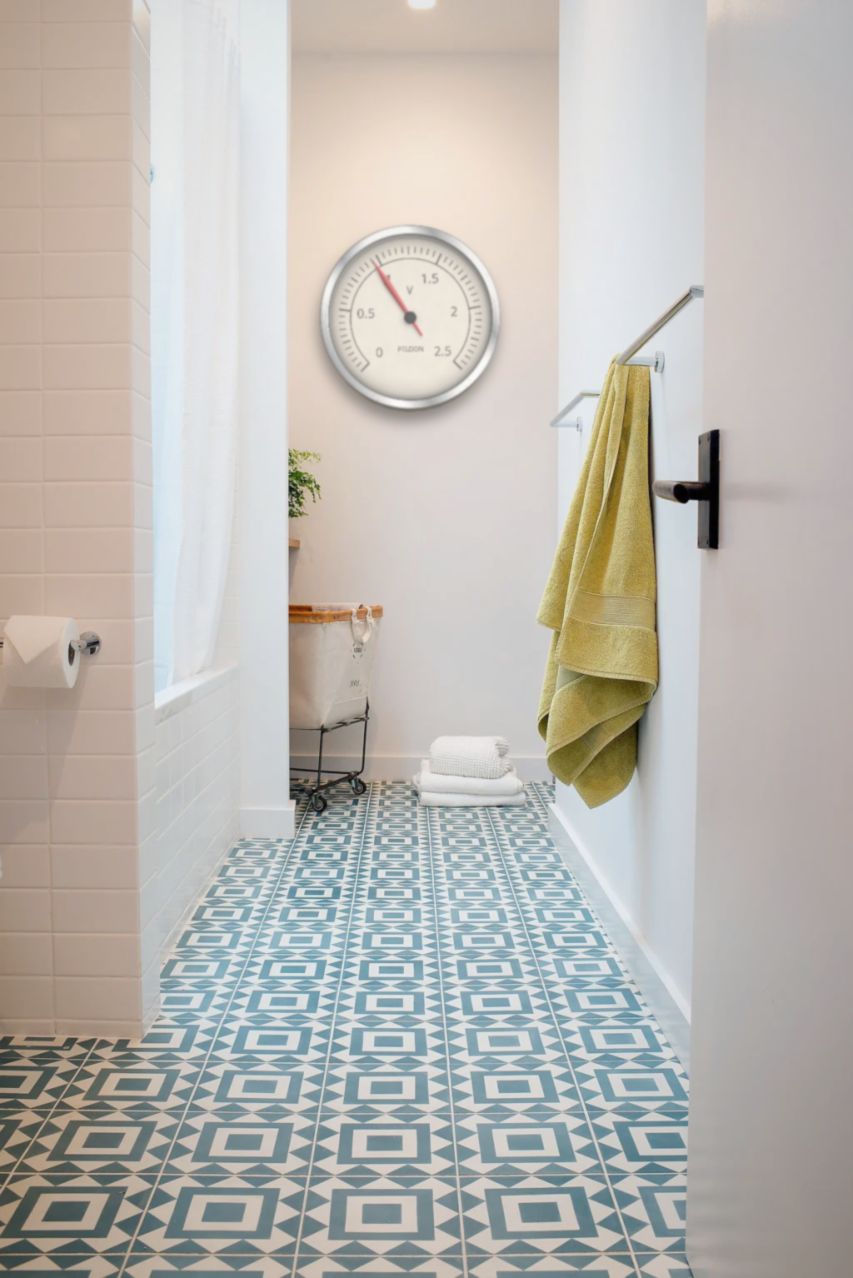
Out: {"value": 0.95, "unit": "V"}
